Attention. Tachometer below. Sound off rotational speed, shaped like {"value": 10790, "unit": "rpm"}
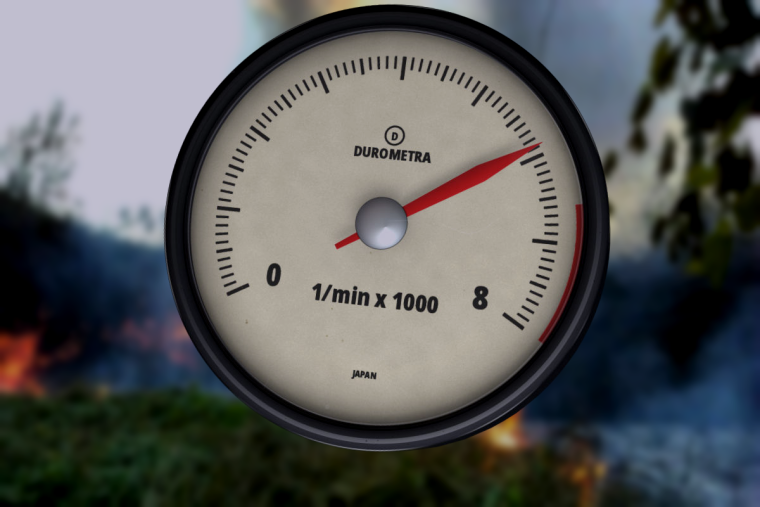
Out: {"value": 5900, "unit": "rpm"}
